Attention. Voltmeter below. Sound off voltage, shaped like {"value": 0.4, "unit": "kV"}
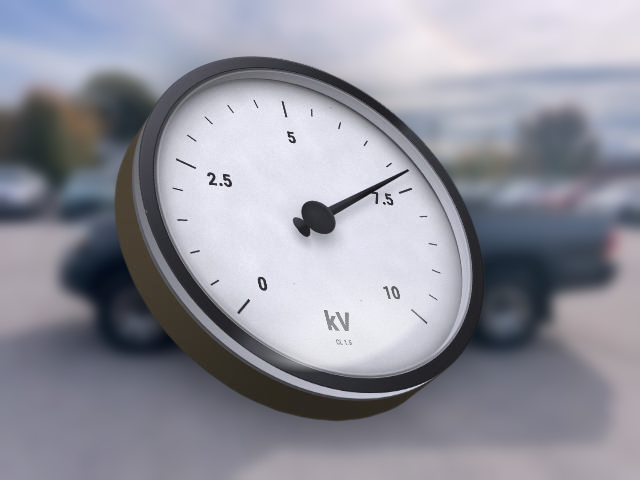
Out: {"value": 7.25, "unit": "kV"}
